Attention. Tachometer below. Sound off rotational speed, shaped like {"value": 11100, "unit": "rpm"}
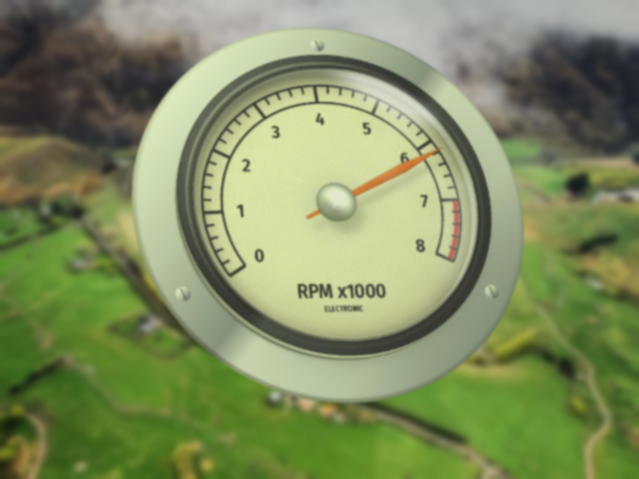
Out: {"value": 6200, "unit": "rpm"}
